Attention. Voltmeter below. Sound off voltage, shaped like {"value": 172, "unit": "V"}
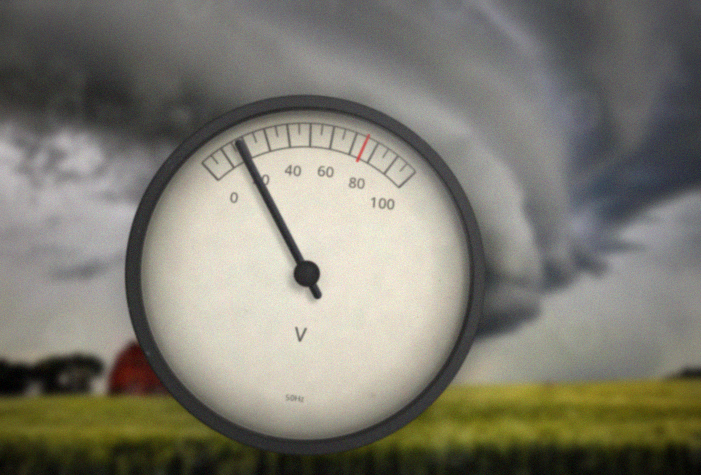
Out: {"value": 17.5, "unit": "V"}
